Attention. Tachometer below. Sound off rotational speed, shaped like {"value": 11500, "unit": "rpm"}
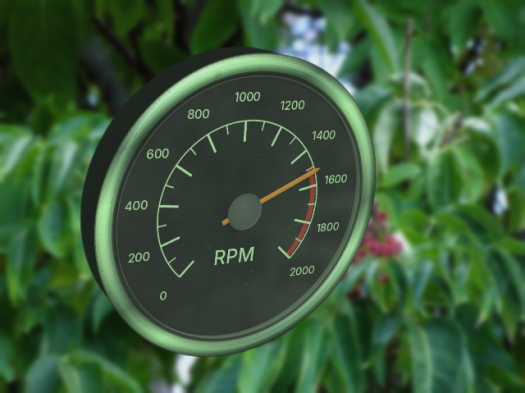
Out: {"value": 1500, "unit": "rpm"}
